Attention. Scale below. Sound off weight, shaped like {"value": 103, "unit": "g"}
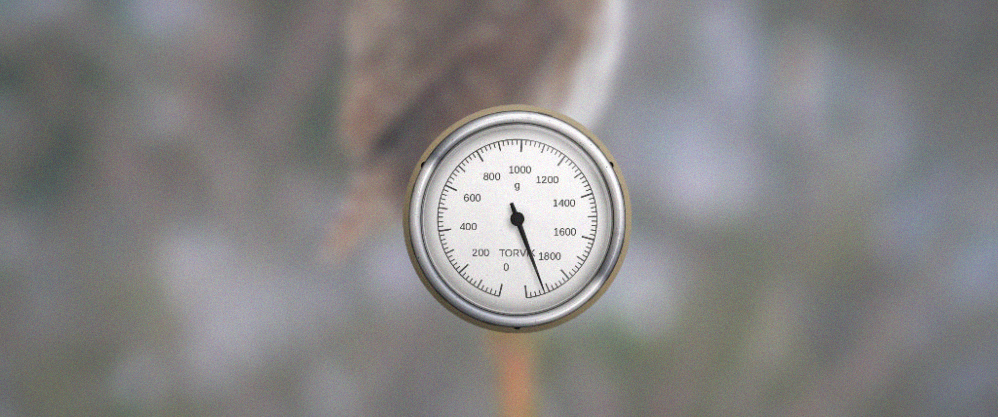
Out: {"value": 1920, "unit": "g"}
